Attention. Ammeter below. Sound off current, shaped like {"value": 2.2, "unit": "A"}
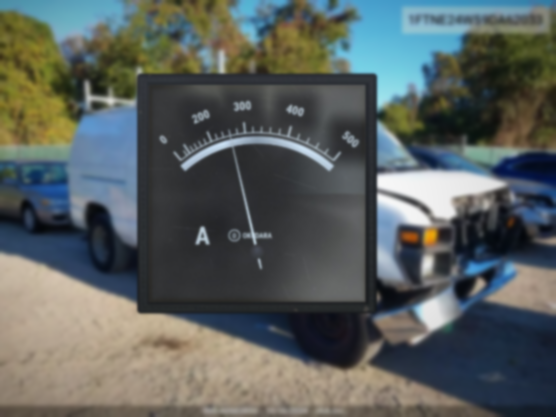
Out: {"value": 260, "unit": "A"}
